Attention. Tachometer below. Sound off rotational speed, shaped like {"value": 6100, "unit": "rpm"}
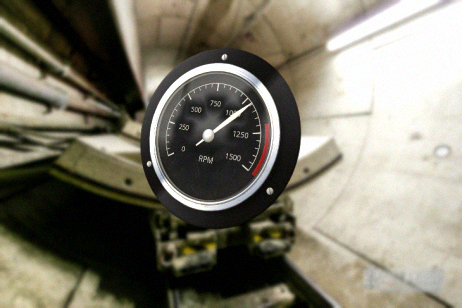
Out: {"value": 1050, "unit": "rpm"}
